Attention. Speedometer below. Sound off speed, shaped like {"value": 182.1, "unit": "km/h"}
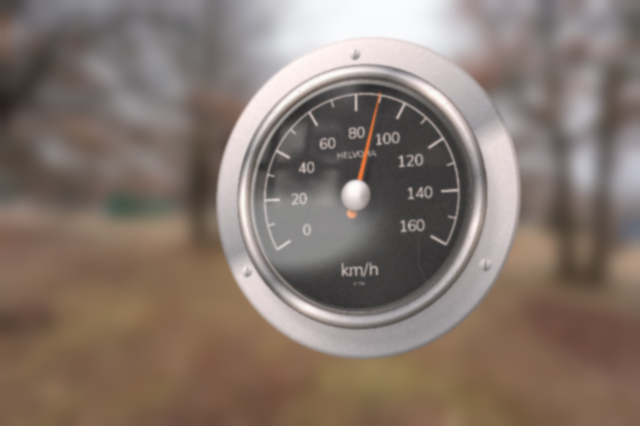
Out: {"value": 90, "unit": "km/h"}
